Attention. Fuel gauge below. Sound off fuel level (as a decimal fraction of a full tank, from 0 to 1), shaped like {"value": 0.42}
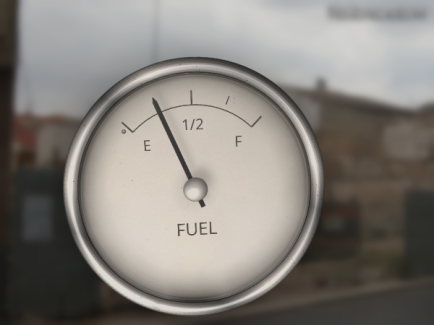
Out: {"value": 0.25}
